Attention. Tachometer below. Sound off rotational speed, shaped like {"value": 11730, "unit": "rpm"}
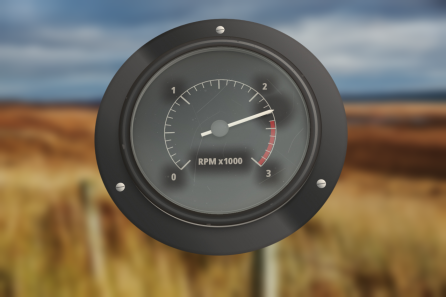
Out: {"value": 2300, "unit": "rpm"}
